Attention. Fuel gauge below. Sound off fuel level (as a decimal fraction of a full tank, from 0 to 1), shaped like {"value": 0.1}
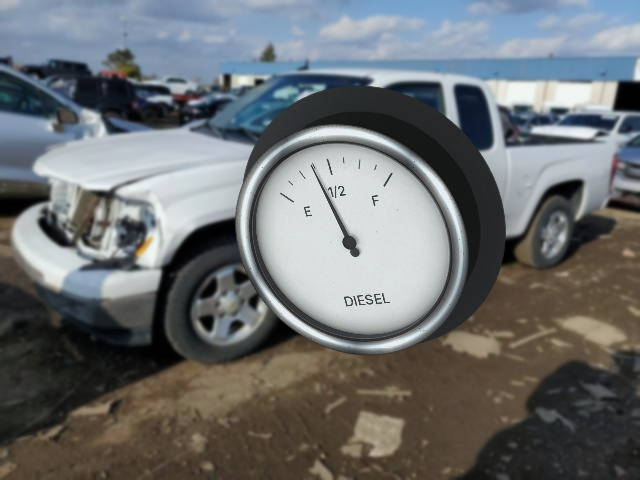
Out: {"value": 0.375}
